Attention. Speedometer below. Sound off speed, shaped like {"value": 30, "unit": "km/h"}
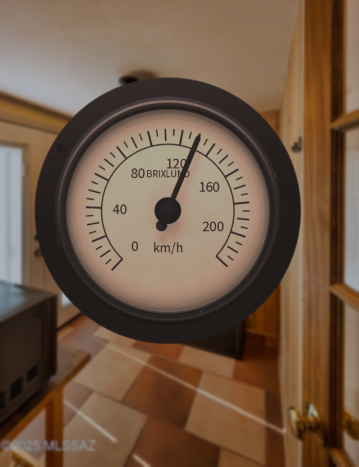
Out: {"value": 130, "unit": "km/h"}
